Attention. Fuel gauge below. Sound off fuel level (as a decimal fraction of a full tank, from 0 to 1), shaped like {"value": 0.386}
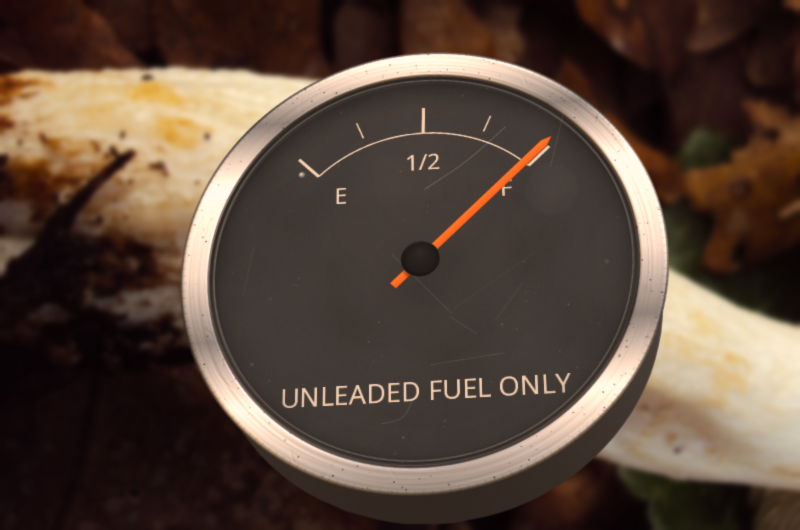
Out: {"value": 1}
